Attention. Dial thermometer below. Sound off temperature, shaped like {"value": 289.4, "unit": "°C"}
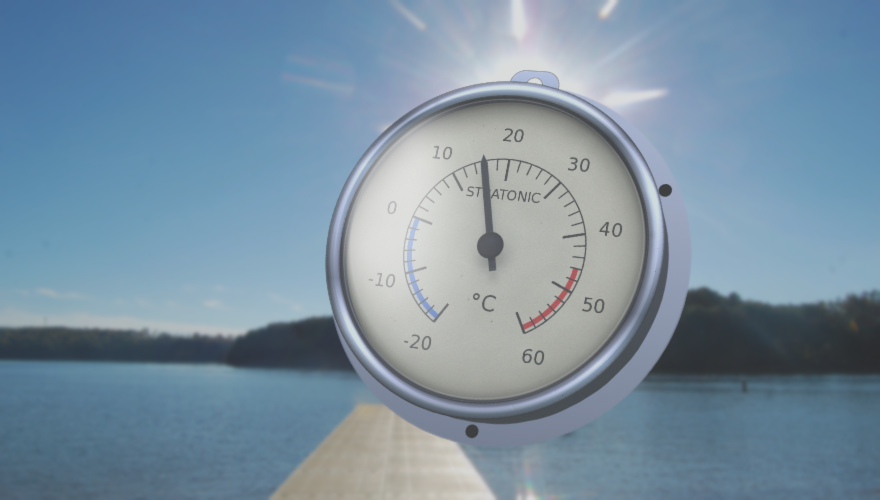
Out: {"value": 16, "unit": "°C"}
